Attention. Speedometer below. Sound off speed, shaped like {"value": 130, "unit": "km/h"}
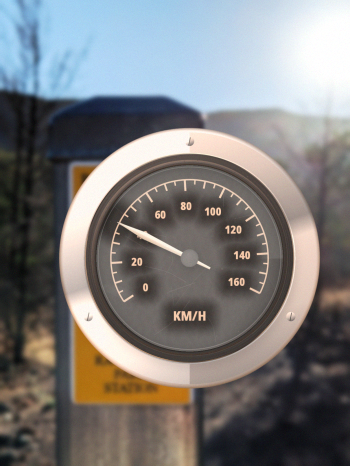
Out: {"value": 40, "unit": "km/h"}
